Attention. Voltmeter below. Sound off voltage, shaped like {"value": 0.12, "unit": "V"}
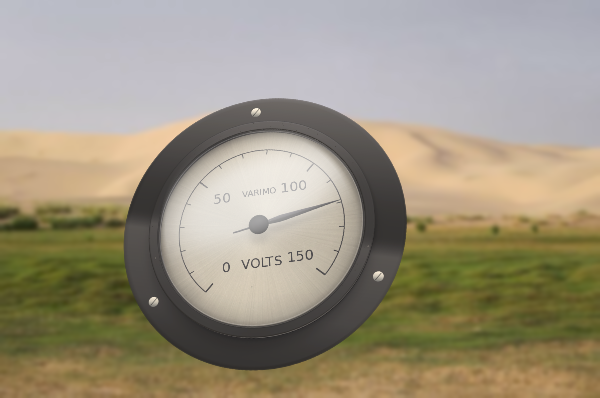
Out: {"value": 120, "unit": "V"}
